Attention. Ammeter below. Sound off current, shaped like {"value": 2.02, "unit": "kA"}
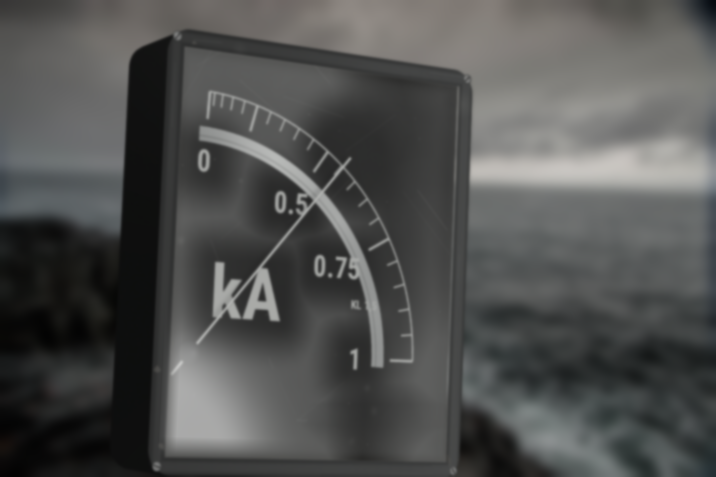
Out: {"value": 0.55, "unit": "kA"}
